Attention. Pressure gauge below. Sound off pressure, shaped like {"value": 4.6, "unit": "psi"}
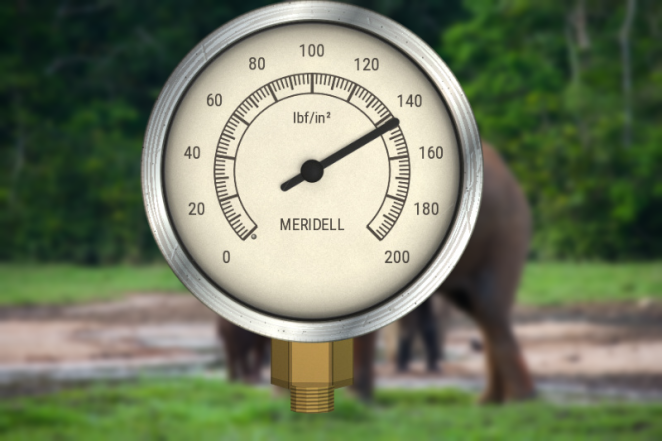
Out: {"value": 144, "unit": "psi"}
